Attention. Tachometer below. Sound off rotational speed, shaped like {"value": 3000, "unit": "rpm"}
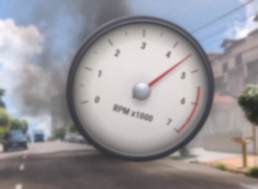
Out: {"value": 4500, "unit": "rpm"}
